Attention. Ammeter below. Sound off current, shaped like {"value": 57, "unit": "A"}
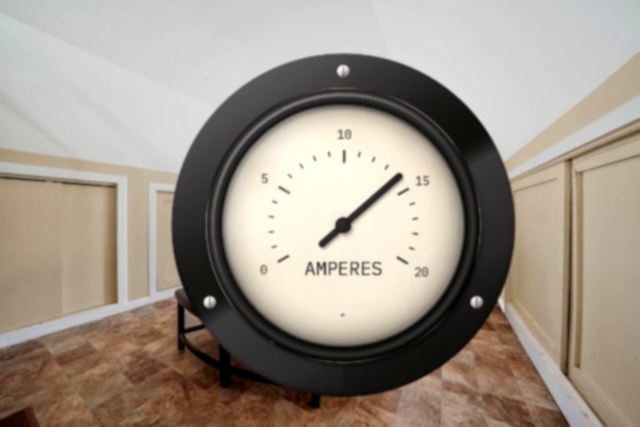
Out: {"value": 14, "unit": "A"}
